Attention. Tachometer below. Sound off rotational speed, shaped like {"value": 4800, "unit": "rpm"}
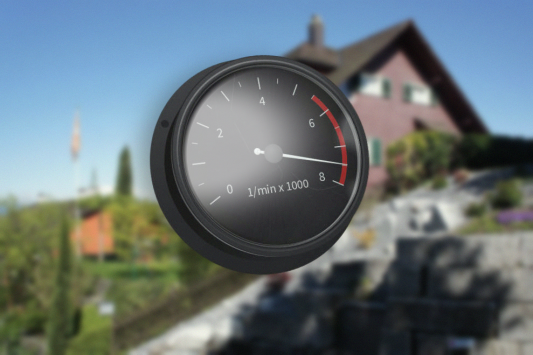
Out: {"value": 7500, "unit": "rpm"}
